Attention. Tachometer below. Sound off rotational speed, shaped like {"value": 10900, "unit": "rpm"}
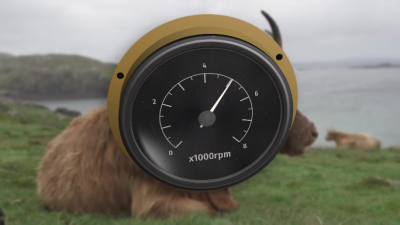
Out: {"value": 5000, "unit": "rpm"}
